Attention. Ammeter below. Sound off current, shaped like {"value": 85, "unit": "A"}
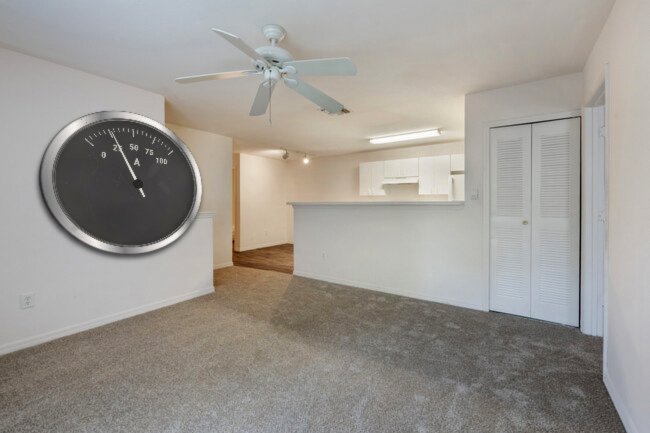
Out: {"value": 25, "unit": "A"}
